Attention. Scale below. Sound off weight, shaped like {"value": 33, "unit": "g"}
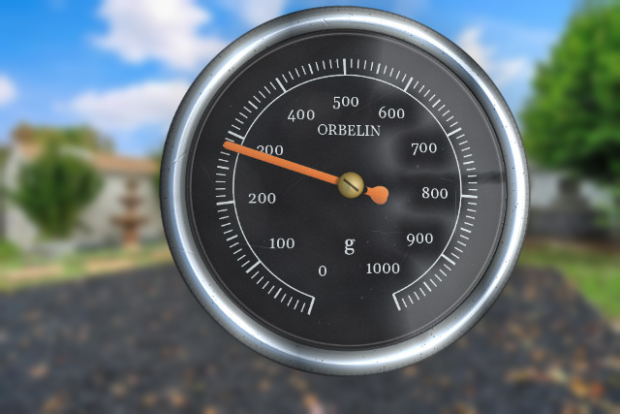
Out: {"value": 280, "unit": "g"}
